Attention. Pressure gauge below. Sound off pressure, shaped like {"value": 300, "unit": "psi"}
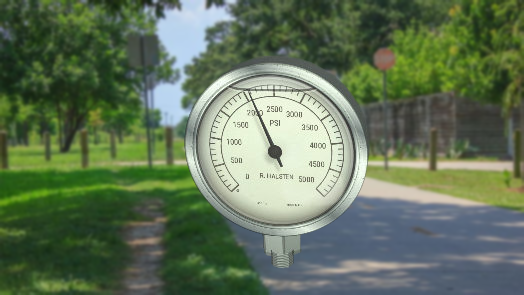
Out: {"value": 2100, "unit": "psi"}
